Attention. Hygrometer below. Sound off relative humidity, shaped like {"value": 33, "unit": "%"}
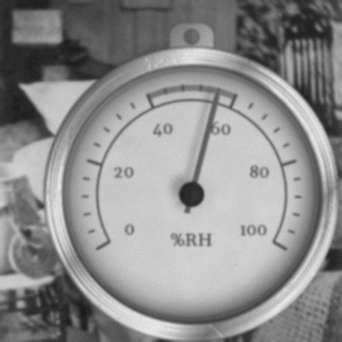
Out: {"value": 56, "unit": "%"}
